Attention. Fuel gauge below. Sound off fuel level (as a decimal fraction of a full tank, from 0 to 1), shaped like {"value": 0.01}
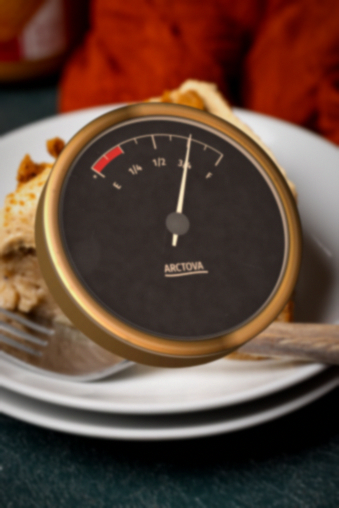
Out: {"value": 0.75}
